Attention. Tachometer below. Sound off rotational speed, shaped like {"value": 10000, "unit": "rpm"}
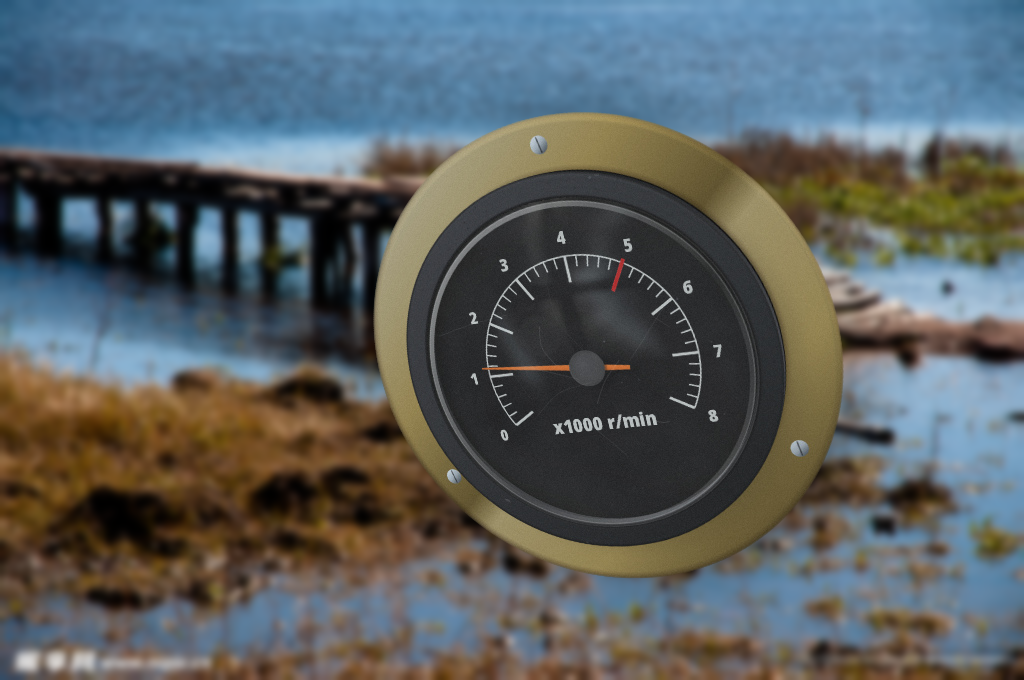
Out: {"value": 1200, "unit": "rpm"}
